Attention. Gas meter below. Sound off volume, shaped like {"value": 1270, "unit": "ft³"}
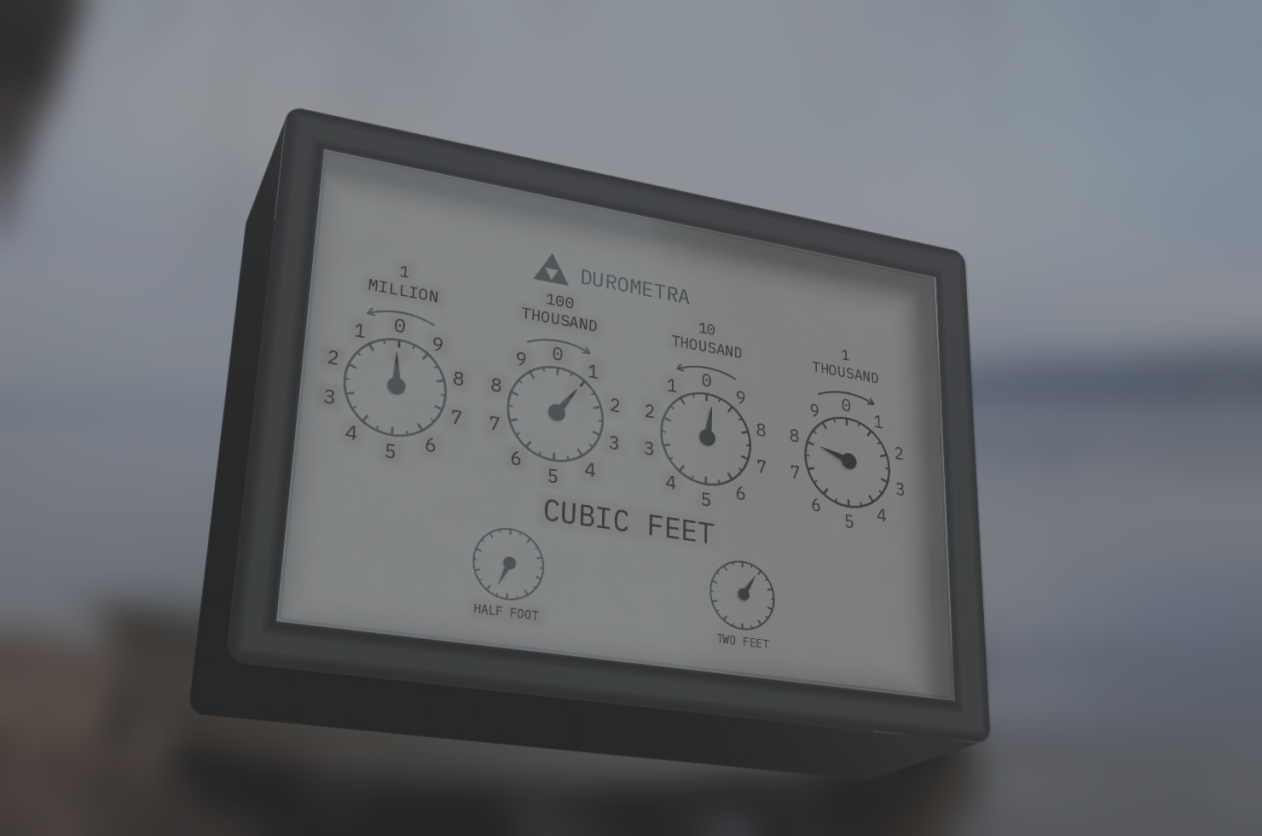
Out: {"value": 9800, "unit": "ft³"}
